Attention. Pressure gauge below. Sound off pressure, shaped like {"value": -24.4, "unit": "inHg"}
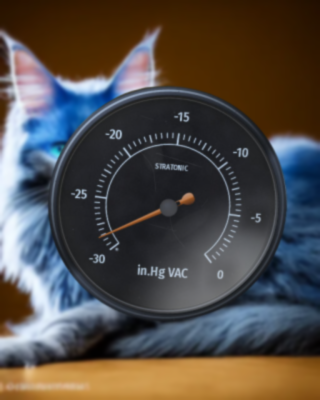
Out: {"value": -28.5, "unit": "inHg"}
